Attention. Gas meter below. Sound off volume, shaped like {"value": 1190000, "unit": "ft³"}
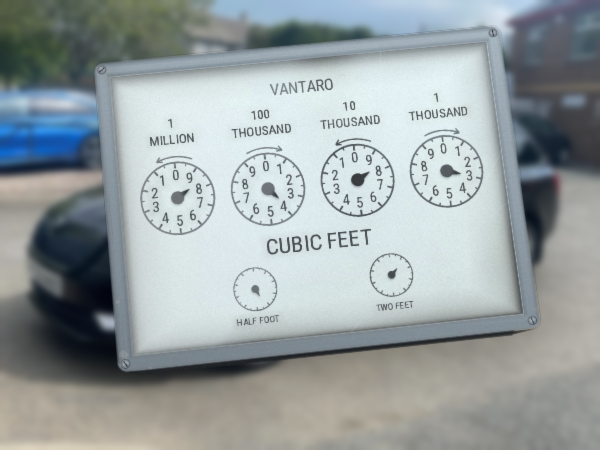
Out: {"value": 838300, "unit": "ft³"}
